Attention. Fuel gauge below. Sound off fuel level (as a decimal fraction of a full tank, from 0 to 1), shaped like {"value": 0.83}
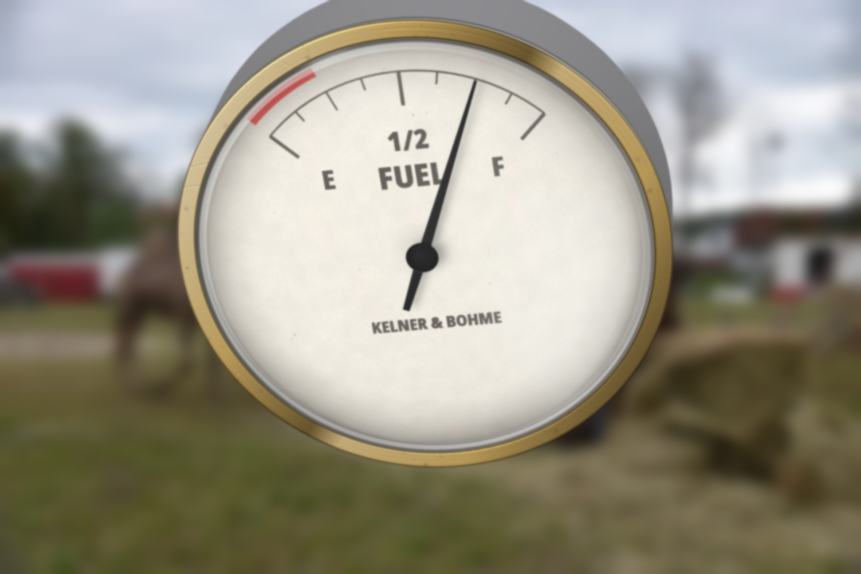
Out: {"value": 0.75}
